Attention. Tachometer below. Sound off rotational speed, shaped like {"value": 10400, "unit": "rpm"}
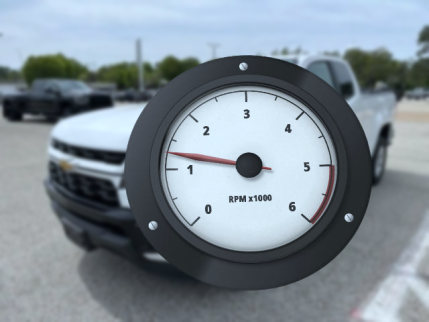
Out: {"value": 1250, "unit": "rpm"}
